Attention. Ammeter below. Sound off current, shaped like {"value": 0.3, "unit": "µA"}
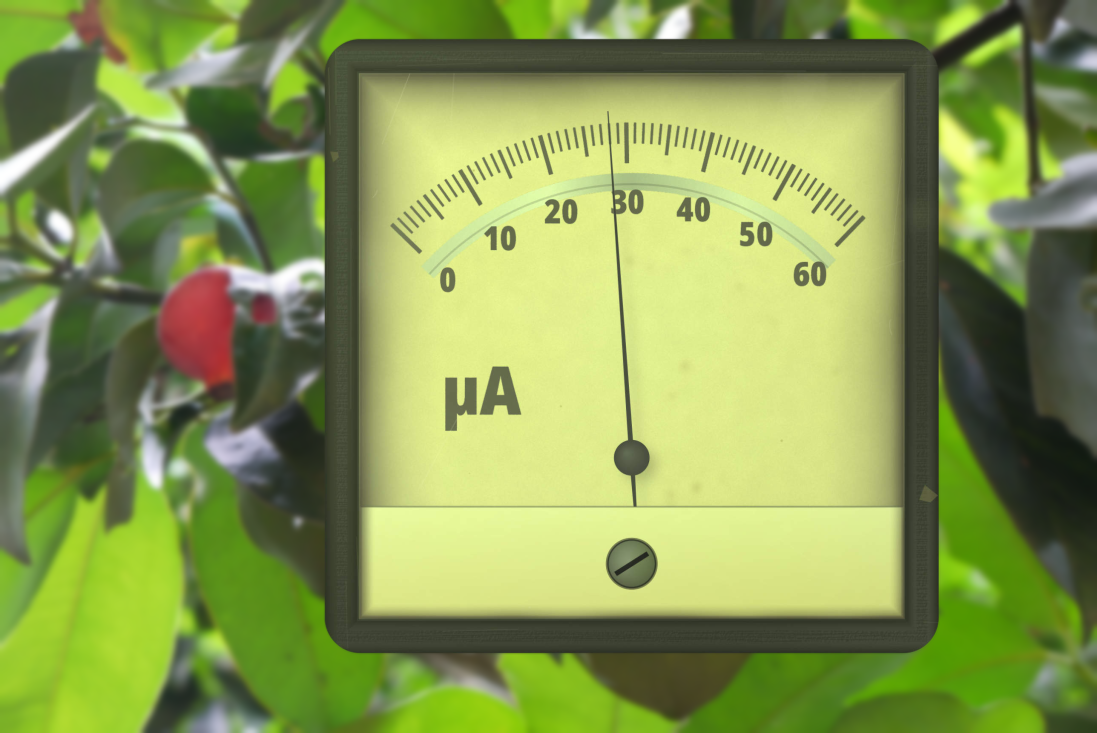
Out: {"value": 28, "unit": "µA"}
